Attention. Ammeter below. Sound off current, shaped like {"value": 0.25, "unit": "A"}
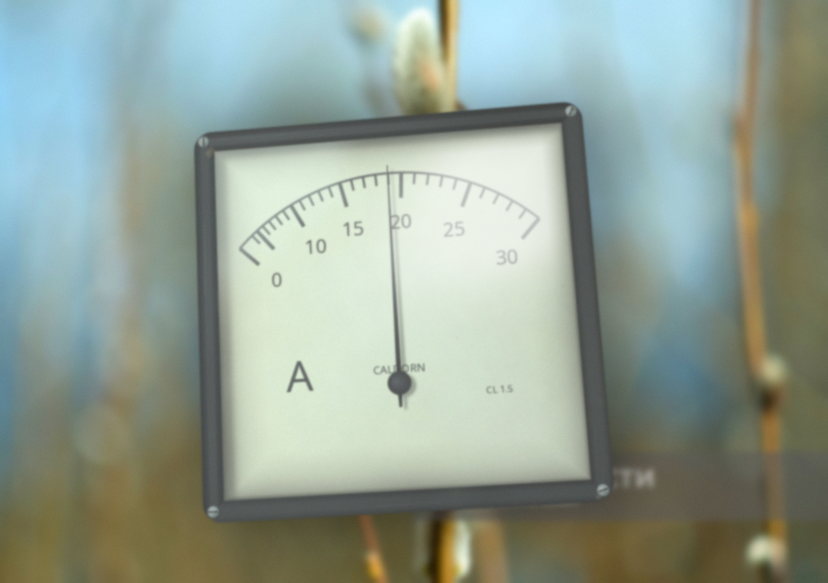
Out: {"value": 19, "unit": "A"}
